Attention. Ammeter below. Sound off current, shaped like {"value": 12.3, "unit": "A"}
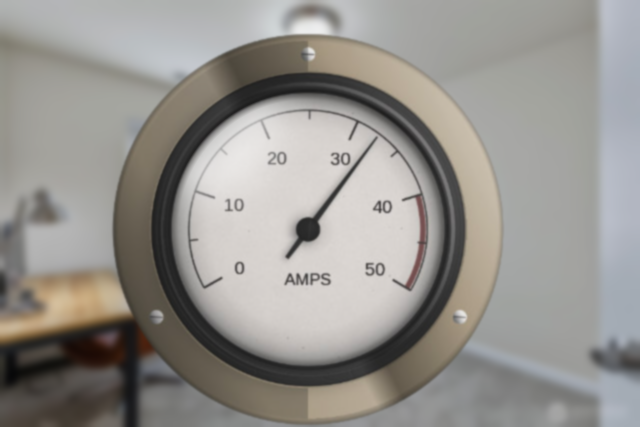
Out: {"value": 32.5, "unit": "A"}
